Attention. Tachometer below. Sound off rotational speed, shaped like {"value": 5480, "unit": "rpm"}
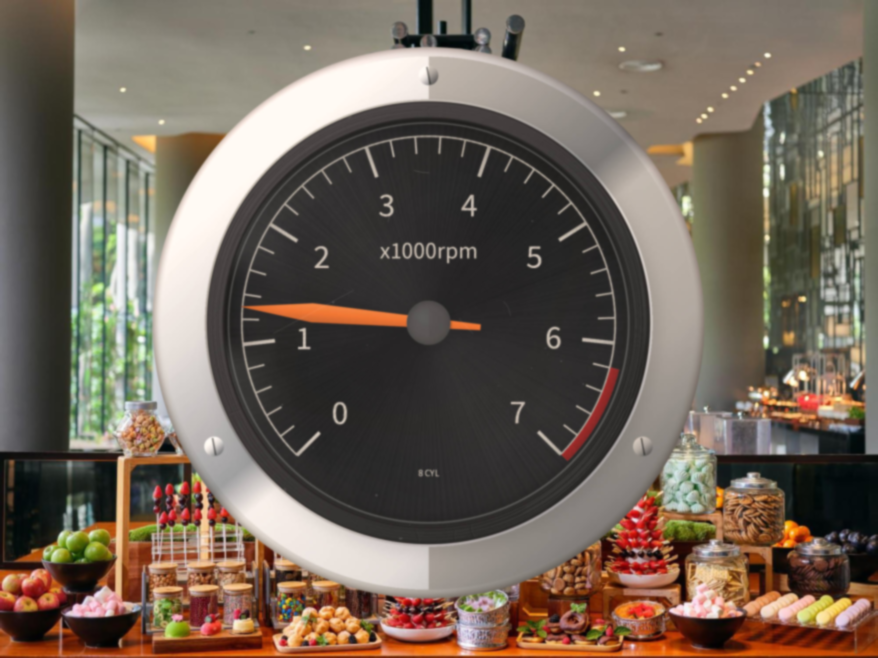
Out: {"value": 1300, "unit": "rpm"}
